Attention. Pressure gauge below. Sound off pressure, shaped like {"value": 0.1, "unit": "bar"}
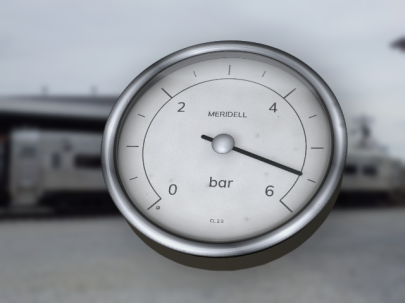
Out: {"value": 5.5, "unit": "bar"}
